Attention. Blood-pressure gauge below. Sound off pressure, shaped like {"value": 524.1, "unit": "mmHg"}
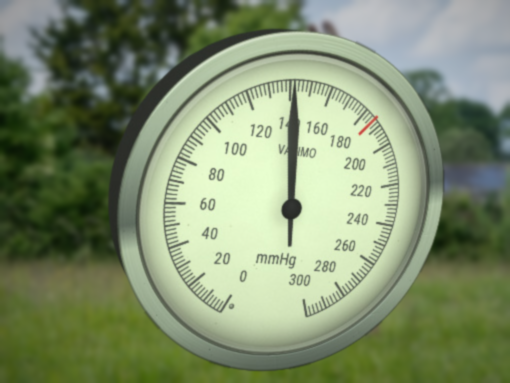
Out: {"value": 140, "unit": "mmHg"}
